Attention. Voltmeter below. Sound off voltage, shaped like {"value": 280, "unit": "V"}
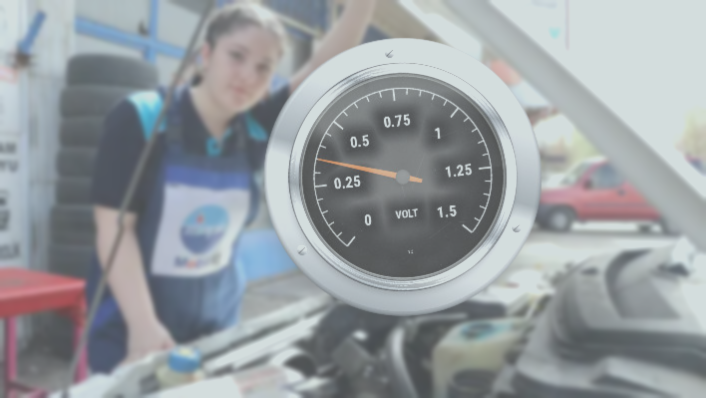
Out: {"value": 0.35, "unit": "V"}
